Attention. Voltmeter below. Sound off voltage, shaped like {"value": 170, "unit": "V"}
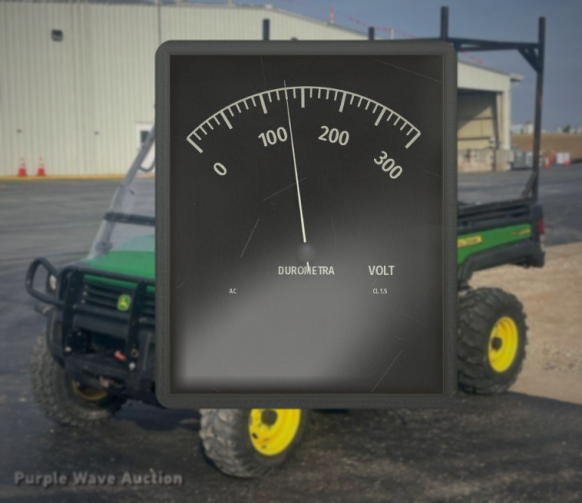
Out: {"value": 130, "unit": "V"}
